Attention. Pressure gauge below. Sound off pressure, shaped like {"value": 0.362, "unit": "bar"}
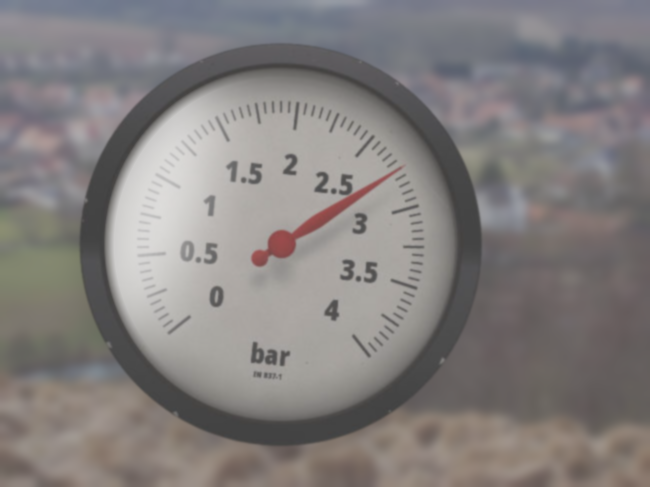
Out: {"value": 2.75, "unit": "bar"}
